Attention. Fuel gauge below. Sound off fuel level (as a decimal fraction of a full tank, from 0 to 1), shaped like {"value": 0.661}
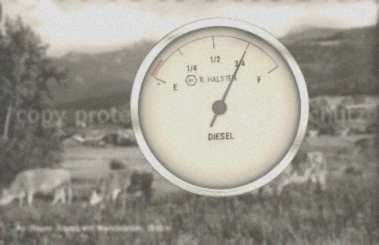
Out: {"value": 0.75}
